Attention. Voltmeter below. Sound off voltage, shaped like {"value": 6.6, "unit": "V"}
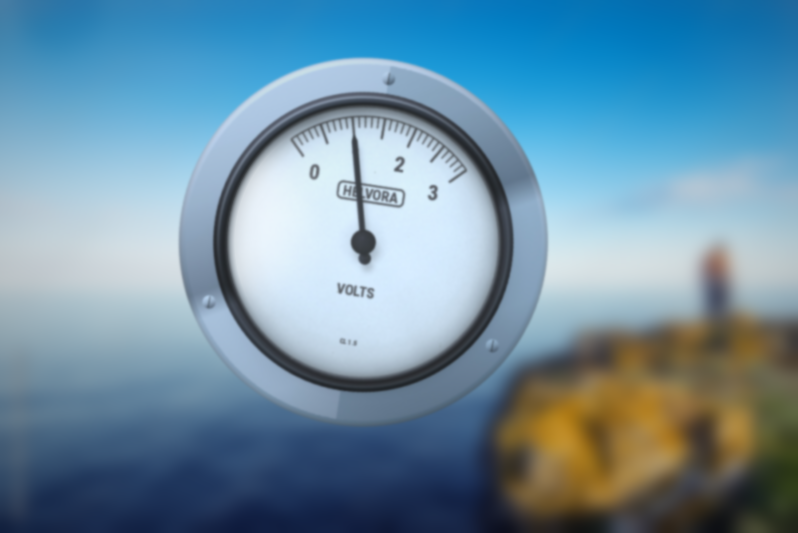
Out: {"value": 1, "unit": "V"}
